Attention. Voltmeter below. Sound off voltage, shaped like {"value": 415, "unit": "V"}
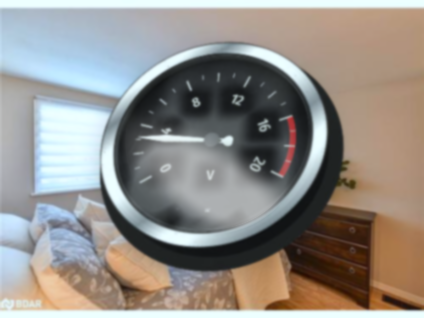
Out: {"value": 3, "unit": "V"}
